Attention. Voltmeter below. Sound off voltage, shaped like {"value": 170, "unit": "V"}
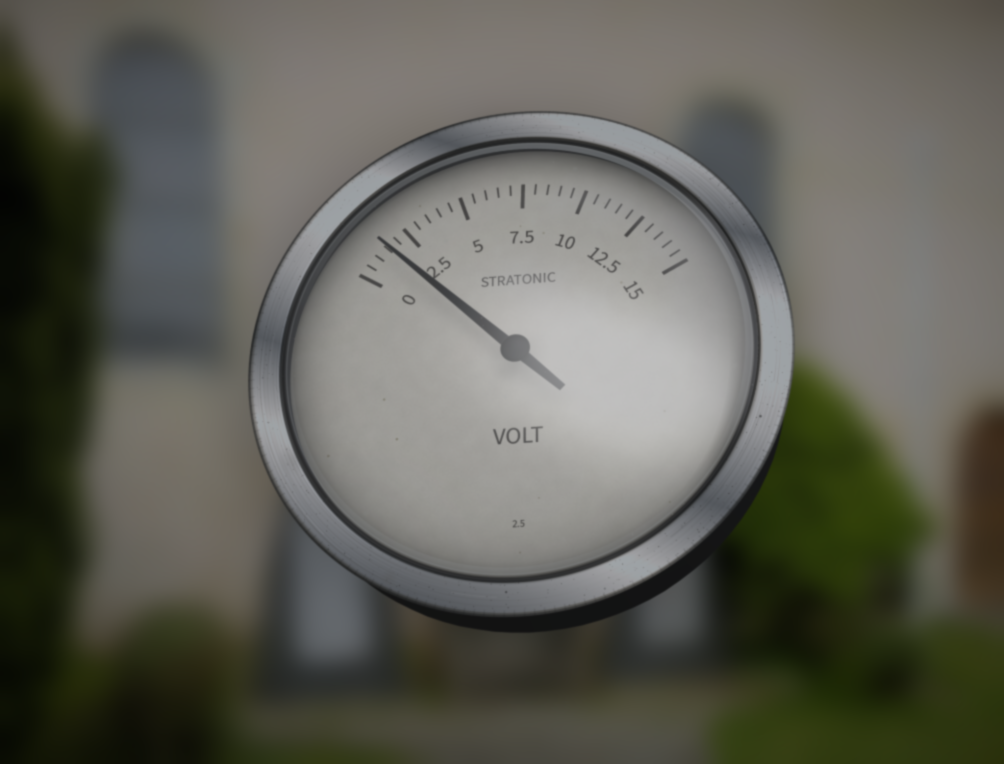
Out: {"value": 1.5, "unit": "V"}
